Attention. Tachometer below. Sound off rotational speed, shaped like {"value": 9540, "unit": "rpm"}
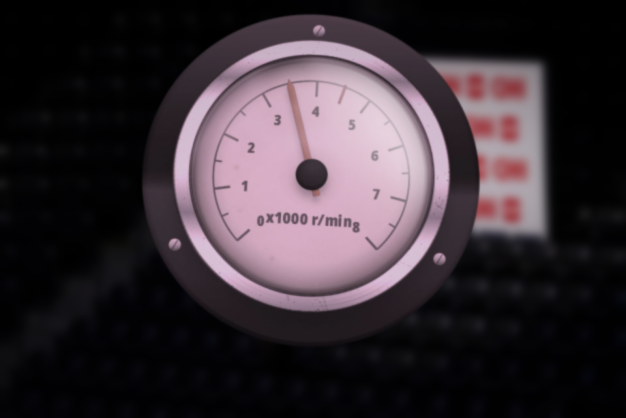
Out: {"value": 3500, "unit": "rpm"}
